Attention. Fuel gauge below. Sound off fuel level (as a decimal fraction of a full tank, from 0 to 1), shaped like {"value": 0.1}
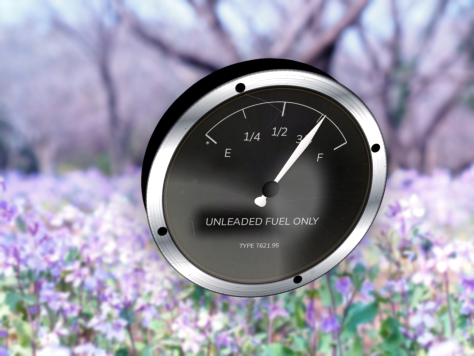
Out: {"value": 0.75}
